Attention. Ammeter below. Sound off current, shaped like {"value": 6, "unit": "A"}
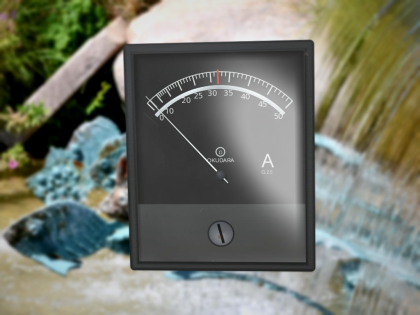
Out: {"value": 5, "unit": "A"}
